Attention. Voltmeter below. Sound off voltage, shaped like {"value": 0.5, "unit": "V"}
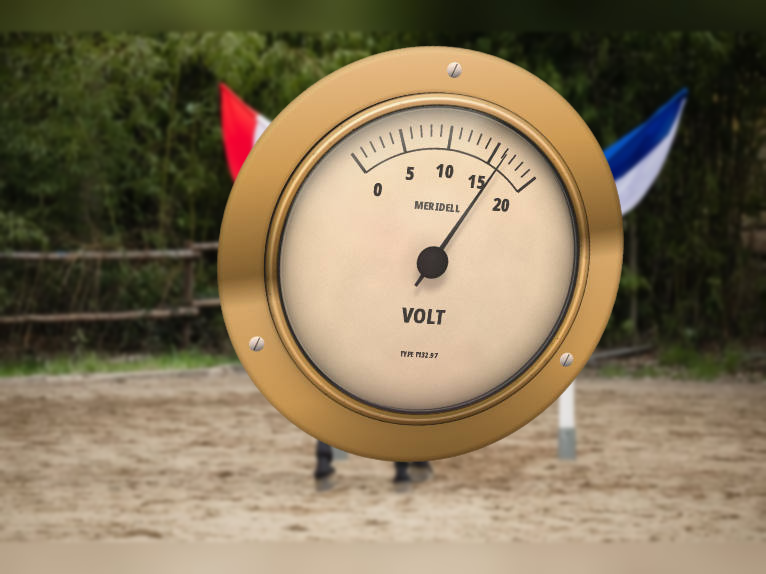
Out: {"value": 16, "unit": "V"}
